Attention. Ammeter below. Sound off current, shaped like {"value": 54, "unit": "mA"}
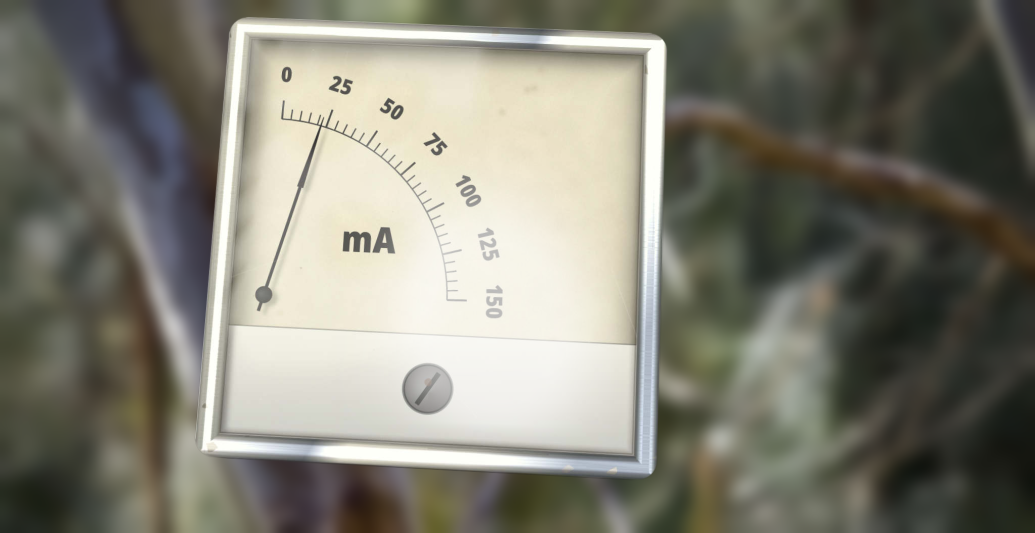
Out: {"value": 22.5, "unit": "mA"}
